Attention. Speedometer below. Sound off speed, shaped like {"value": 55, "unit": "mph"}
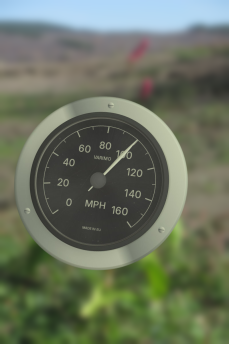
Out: {"value": 100, "unit": "mph"}
